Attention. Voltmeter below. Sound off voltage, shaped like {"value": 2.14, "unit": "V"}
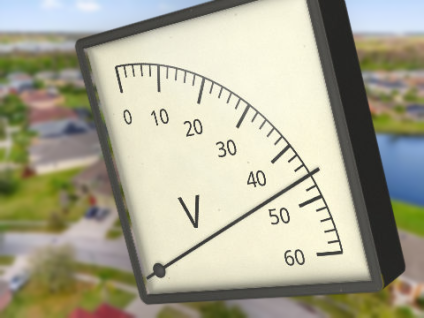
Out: {"value": 46, "unit": "V"}
